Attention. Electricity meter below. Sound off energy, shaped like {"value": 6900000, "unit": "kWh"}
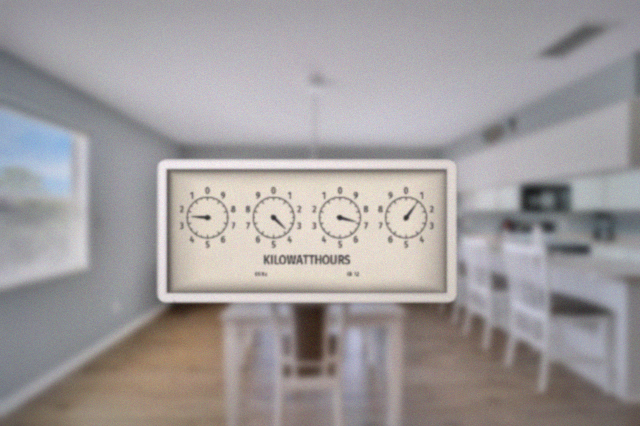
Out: {"value": 2371, "unit": "kWh"}
